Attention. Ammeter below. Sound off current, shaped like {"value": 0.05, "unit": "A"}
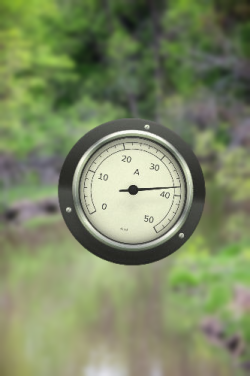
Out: {"value": 38, "unit": "A"}
